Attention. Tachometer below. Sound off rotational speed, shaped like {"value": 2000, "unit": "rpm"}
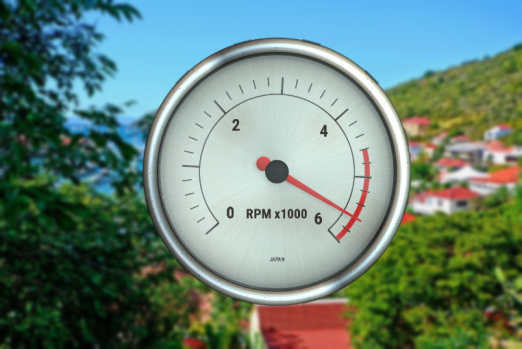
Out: {"value": 5600, "unit": "rpm"}
